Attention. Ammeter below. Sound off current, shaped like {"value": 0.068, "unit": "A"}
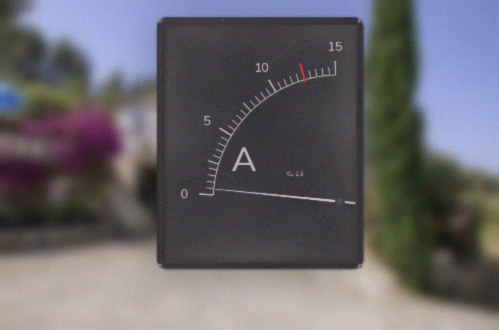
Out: {"value": 0.5, "unit": "A"}
